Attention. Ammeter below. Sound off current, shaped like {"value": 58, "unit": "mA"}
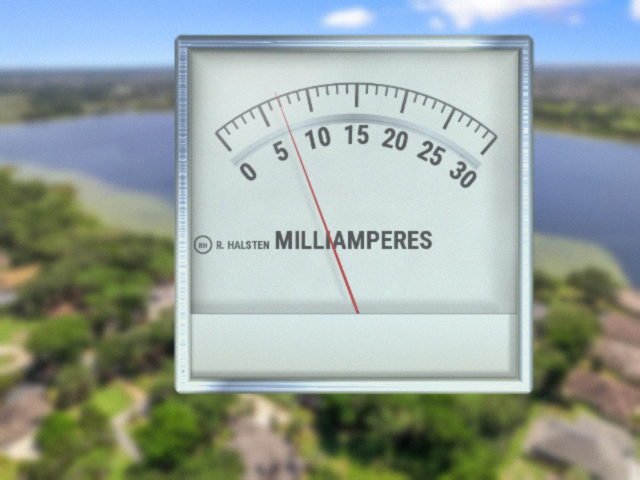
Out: {"value": 7, "unit": "mA"}
